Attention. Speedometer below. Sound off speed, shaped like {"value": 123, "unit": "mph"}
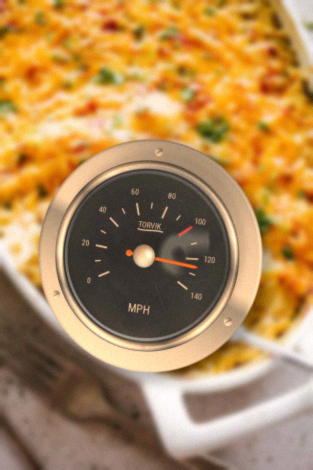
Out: {"value": 125, "unit": "mph"}
